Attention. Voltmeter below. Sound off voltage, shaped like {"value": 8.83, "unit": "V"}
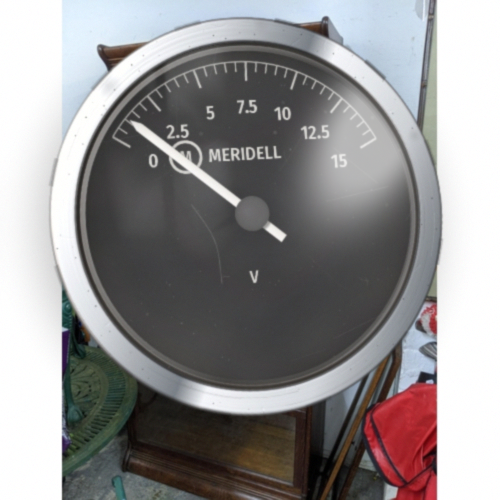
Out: {"value": 1, "unit": "V"}
